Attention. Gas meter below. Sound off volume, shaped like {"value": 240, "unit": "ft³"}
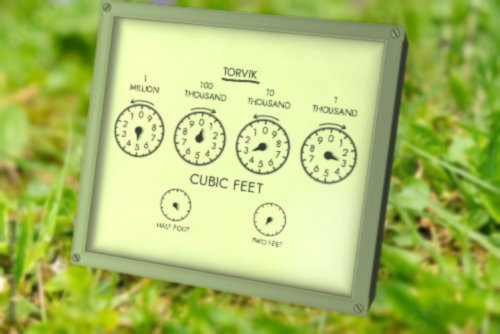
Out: {"value": 503300, "unit": "ft³"}
